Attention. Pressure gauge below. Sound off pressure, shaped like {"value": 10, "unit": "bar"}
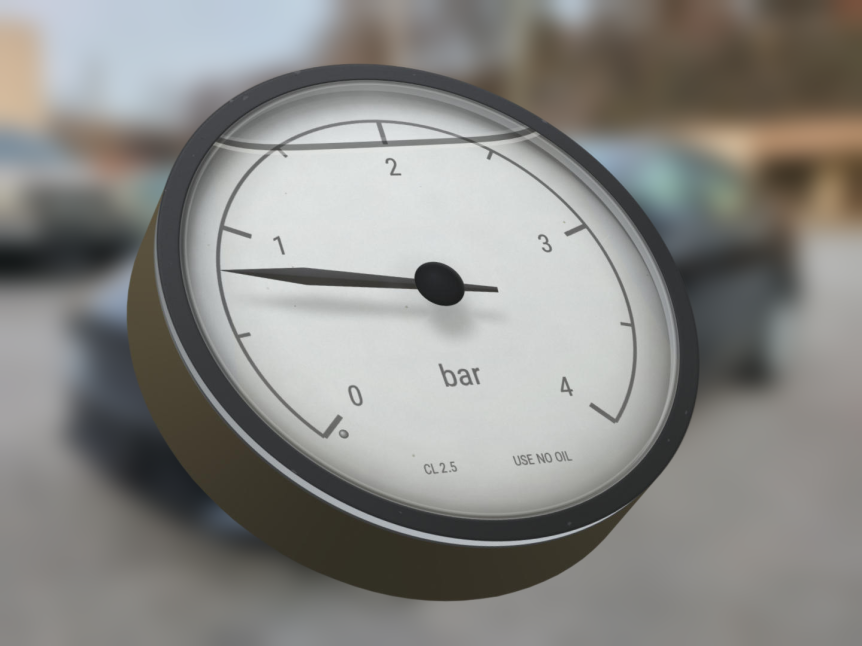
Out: {"value": 0.75, "unit": "bar"}
